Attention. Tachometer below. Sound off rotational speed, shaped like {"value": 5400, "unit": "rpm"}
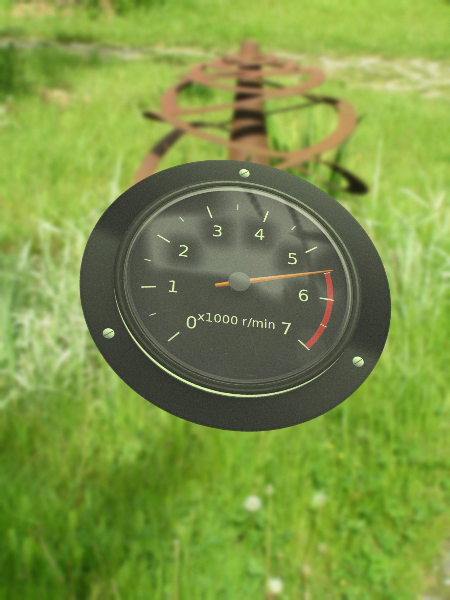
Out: {"value": 5500, "unit": "rpm"}
